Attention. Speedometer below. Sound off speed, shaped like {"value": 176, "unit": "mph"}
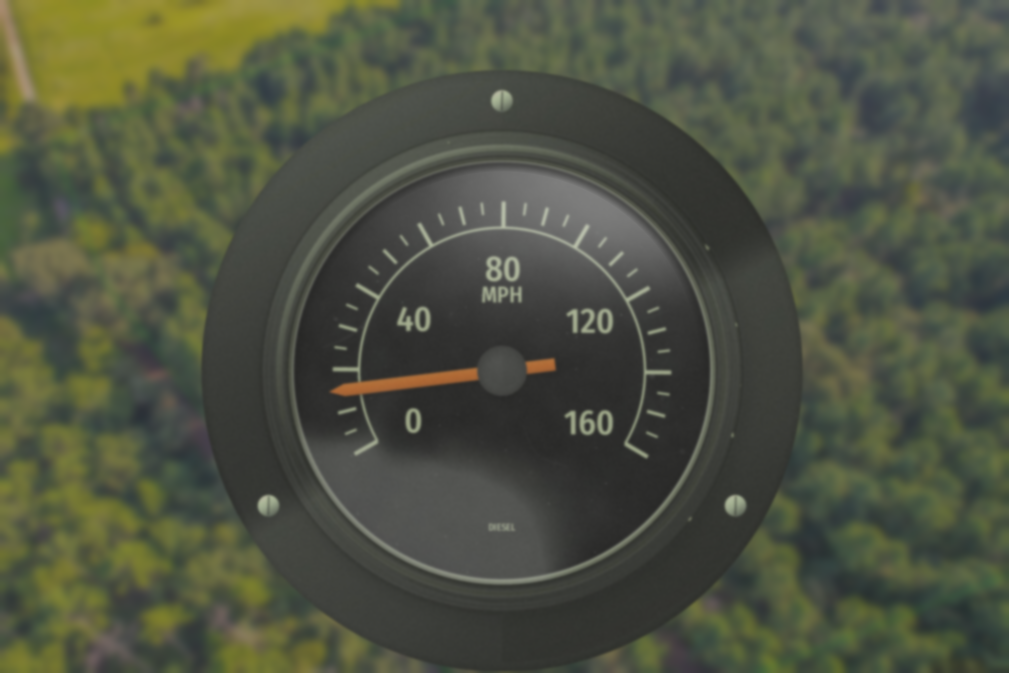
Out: {"value": 15, "unit": "mph"}
